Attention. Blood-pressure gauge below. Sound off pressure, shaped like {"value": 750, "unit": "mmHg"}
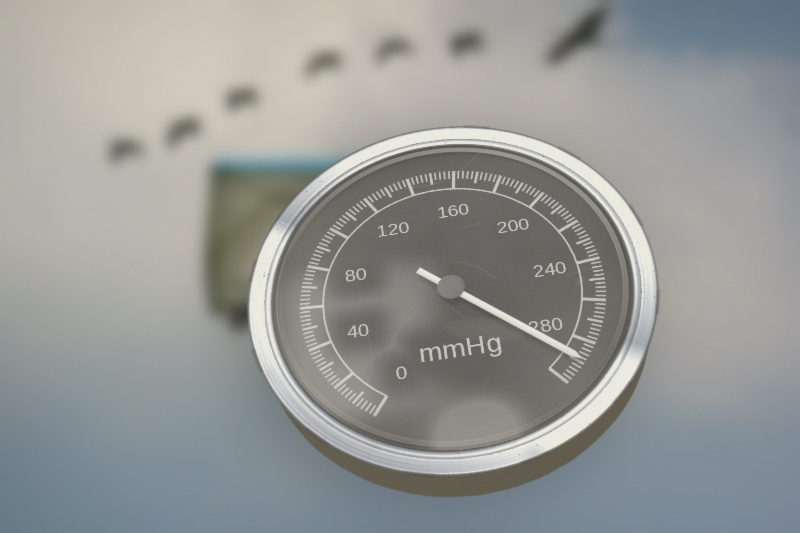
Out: {"value": 290, "unit": "mmHg"}
